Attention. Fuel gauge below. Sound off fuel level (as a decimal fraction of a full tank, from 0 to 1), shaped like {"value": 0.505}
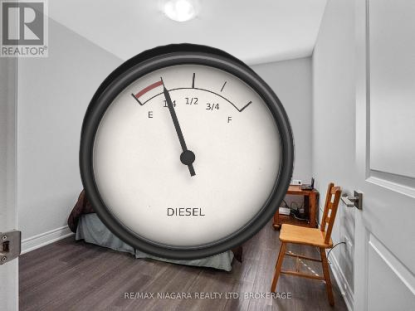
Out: {"value": 0.25}
